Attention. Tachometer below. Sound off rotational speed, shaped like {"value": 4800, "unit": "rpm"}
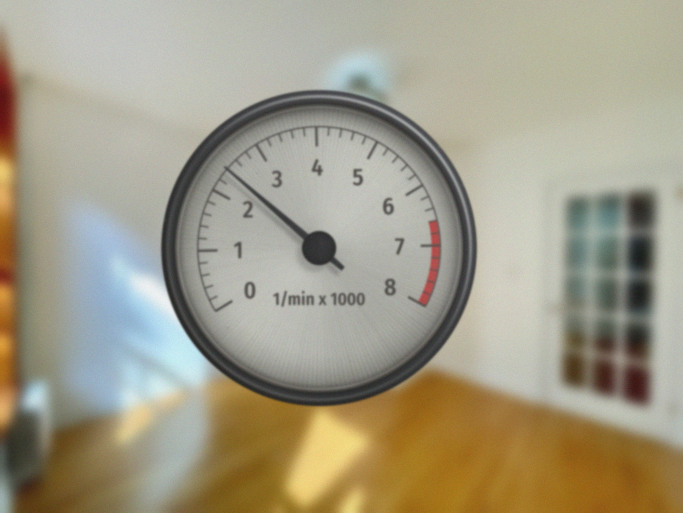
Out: {"value": 2400, "unit": "rpm"}
